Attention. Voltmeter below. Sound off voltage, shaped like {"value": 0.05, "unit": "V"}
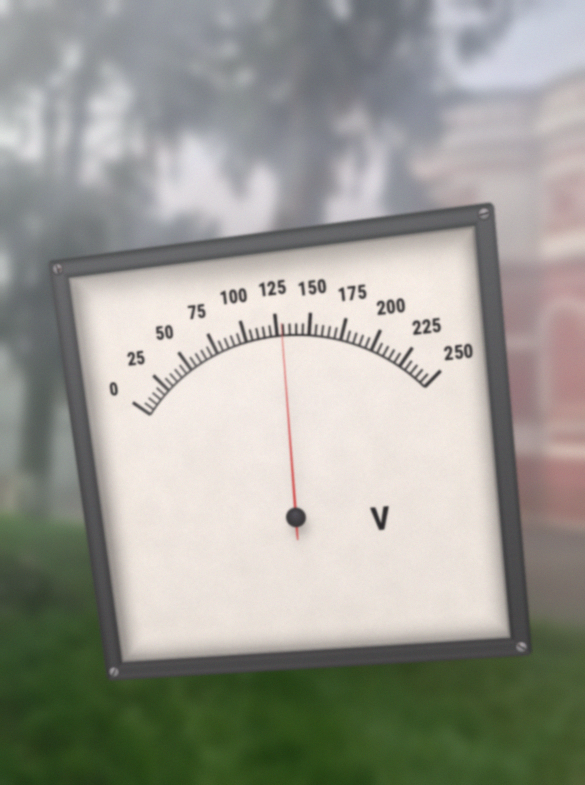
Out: {"value": 130, "unit": "V"}
